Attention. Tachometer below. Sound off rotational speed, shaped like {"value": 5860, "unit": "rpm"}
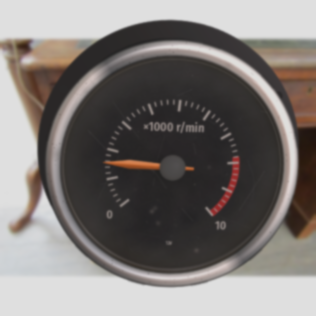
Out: {"value": 1600, "unit": "rpm"}
